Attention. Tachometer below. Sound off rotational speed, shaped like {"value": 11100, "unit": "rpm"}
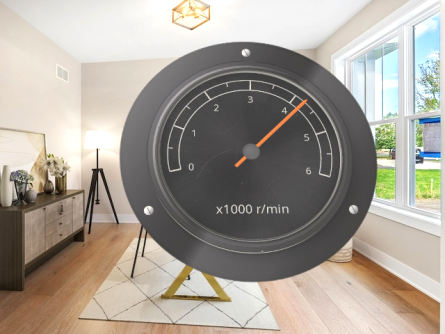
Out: {"value": 4250, "unit": "rpm"}
